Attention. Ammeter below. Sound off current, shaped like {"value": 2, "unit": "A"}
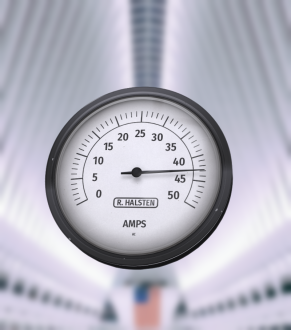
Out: {"value": 43, "unit": "A"}
